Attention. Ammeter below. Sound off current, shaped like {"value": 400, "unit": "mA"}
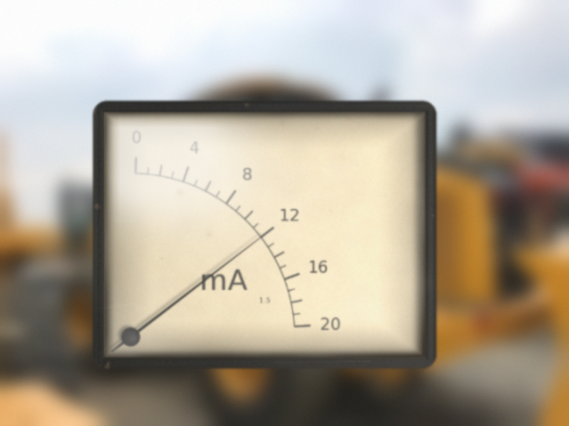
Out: {"value": 12, "unit": "mA"}
